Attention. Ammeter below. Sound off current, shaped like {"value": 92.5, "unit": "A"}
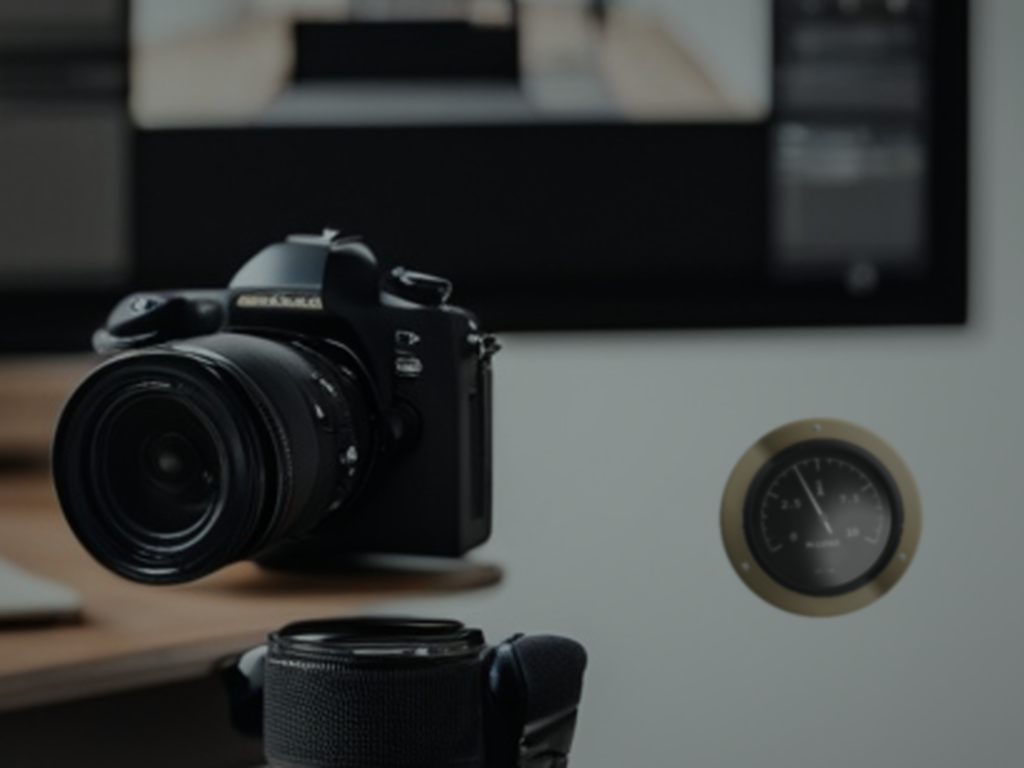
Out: {"value": 4, "unit": "A"}
